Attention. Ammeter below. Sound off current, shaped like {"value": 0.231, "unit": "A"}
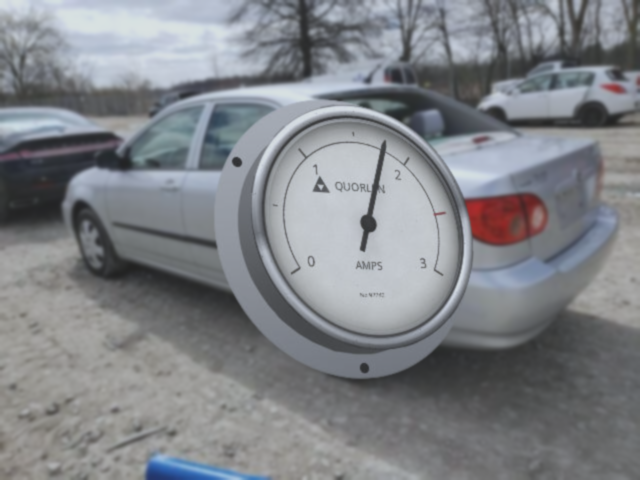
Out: {"value": 1.75, "unit": "A"}
